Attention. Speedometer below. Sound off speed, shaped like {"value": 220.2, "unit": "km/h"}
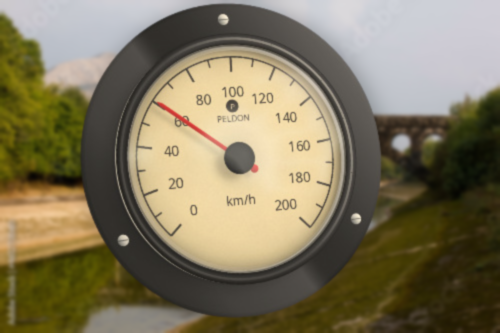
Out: {"value": 60, "unit": "km/h"}
